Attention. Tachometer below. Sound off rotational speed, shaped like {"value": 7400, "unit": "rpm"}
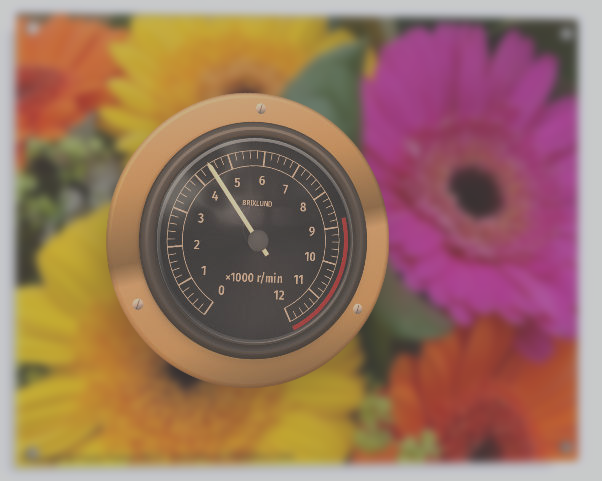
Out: {"value": 4400, "unit": "rpm"}
